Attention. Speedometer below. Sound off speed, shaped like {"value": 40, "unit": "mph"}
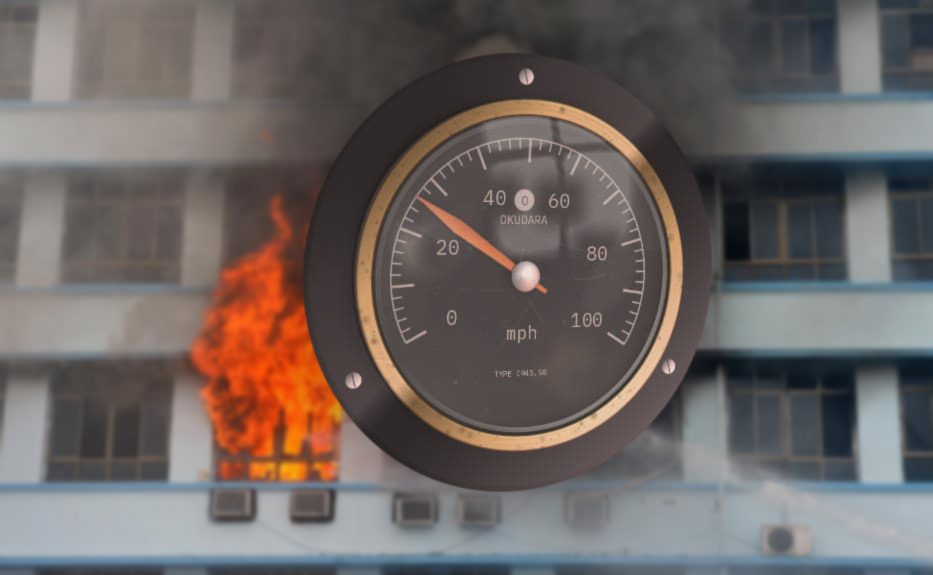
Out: {"value": 26, "unit": "mph"}
